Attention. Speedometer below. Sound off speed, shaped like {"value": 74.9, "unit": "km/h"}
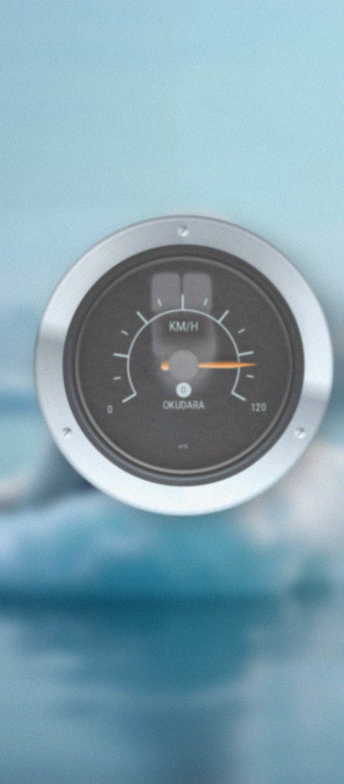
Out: {"value": 105, "unit": "km/h"}
